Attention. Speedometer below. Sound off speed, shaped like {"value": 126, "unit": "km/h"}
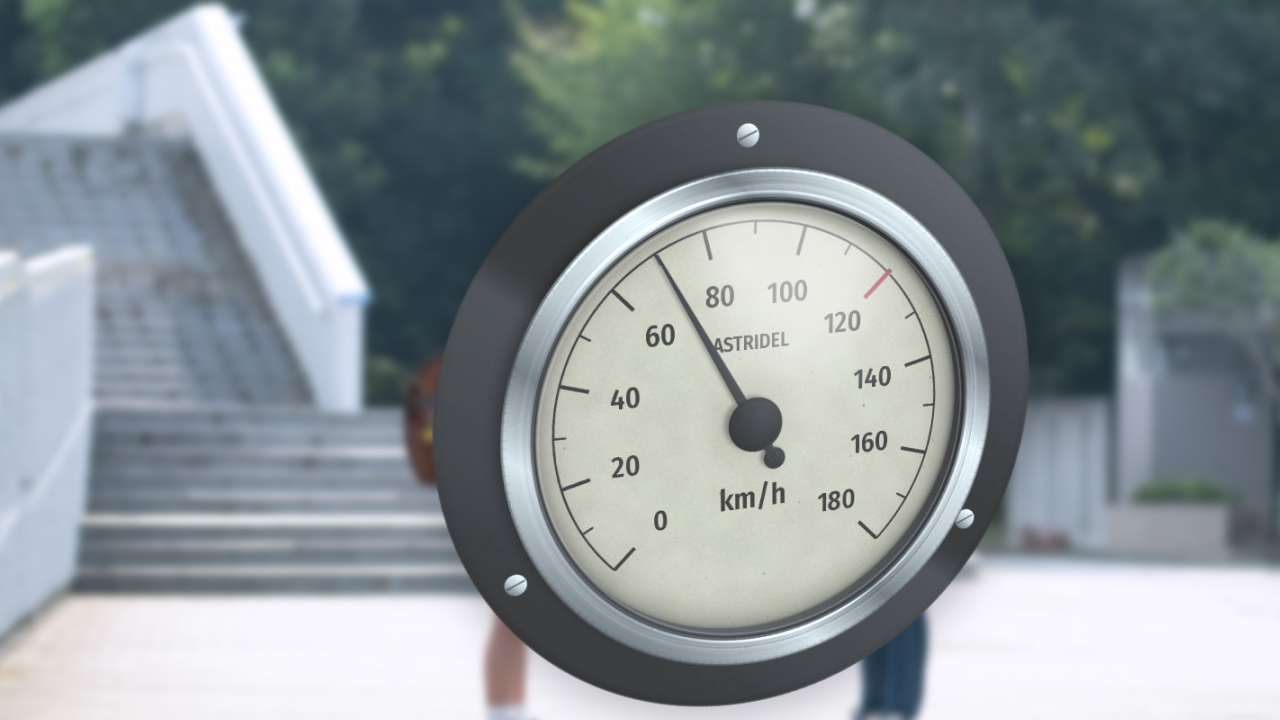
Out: {"value": 70, "unit": "km/h"}
